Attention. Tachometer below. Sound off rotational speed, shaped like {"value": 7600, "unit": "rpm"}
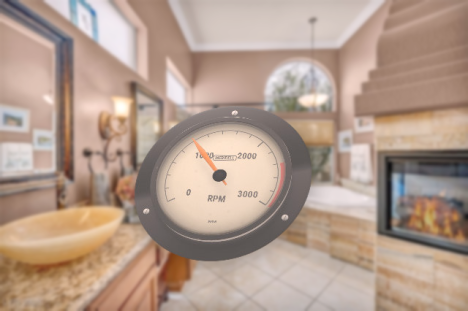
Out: {"value": 1000, "unit": "rpm"}
